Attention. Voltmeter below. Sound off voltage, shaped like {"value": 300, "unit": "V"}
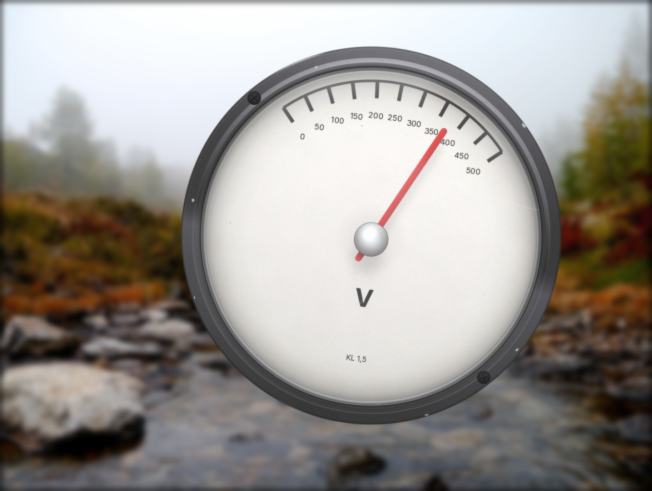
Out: {"value": 375, "unit": "V"}
